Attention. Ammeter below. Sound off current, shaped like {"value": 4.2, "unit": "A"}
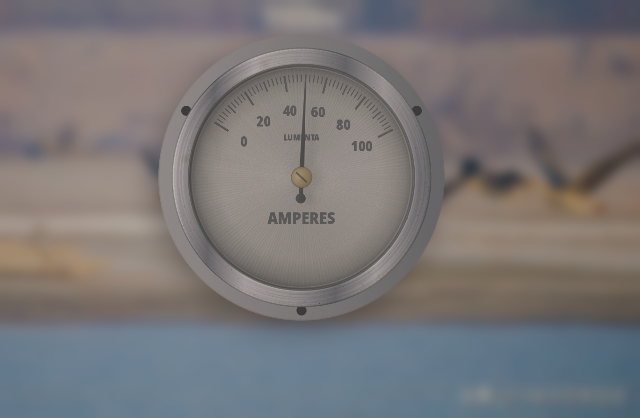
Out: {"value": 50, "unit": "A"}
